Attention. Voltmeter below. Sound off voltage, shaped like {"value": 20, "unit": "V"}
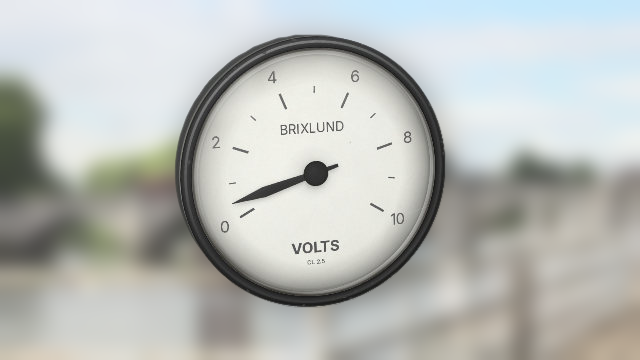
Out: {"value": 0.5, "unit": "V"}
